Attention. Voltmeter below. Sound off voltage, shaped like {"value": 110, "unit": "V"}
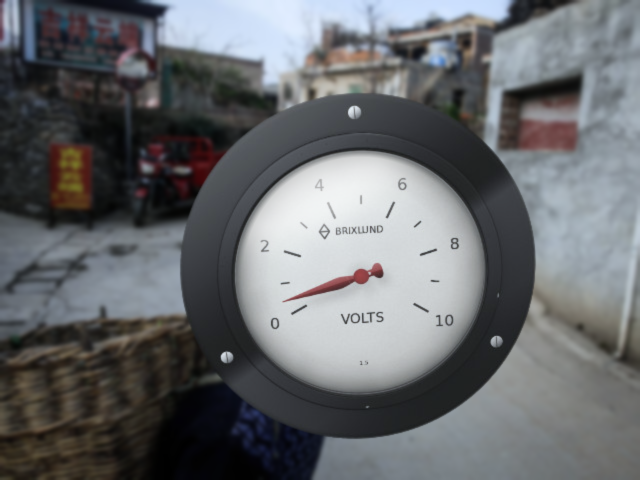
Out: {"value": 0.5, "unit": "V"}
